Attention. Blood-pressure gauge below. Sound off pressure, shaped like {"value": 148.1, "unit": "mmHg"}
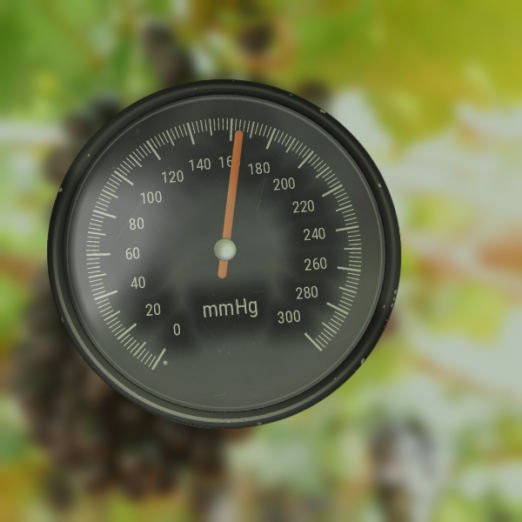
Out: {"value": 164, "unit": "mmHg"}
